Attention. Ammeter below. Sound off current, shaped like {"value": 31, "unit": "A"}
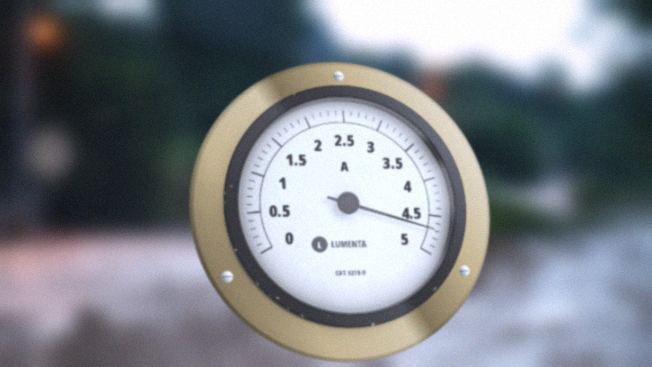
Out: {"value": 4.7, "unit": "A"}
